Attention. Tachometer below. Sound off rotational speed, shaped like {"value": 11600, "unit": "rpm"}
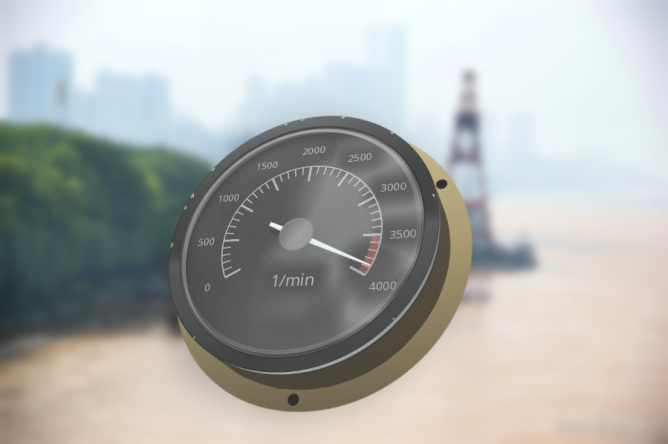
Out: {"value": 3900, "unit": "rpm"}
